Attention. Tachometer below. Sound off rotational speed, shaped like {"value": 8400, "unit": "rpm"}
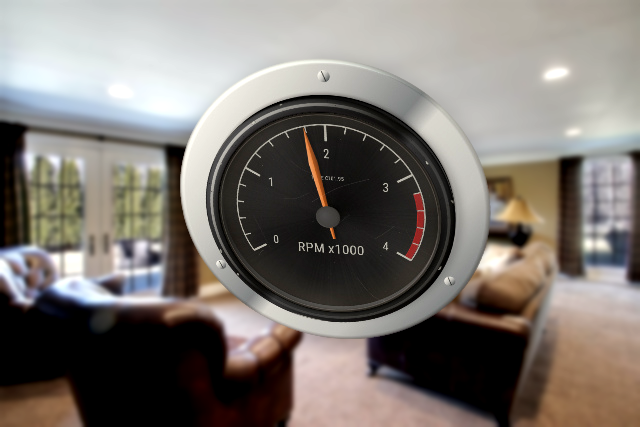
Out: {"value": 1800, "unit": "rpm"}
